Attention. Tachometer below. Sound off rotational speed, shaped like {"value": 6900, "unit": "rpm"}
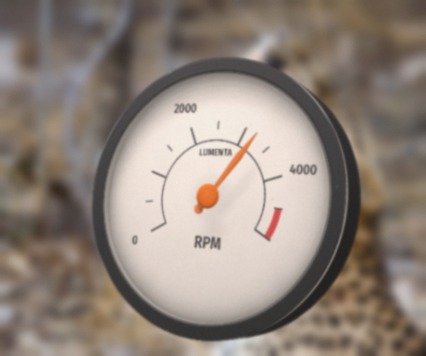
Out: {"value": 3250, "unit": "rpm"}
